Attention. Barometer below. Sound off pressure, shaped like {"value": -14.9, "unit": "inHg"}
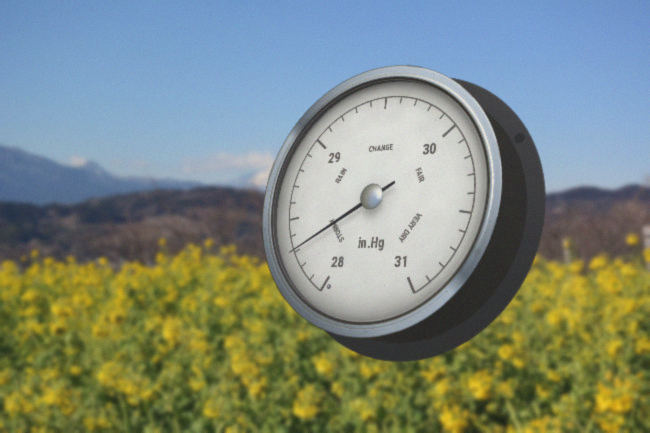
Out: {"value": 28.3, "unit": "inHg"}
